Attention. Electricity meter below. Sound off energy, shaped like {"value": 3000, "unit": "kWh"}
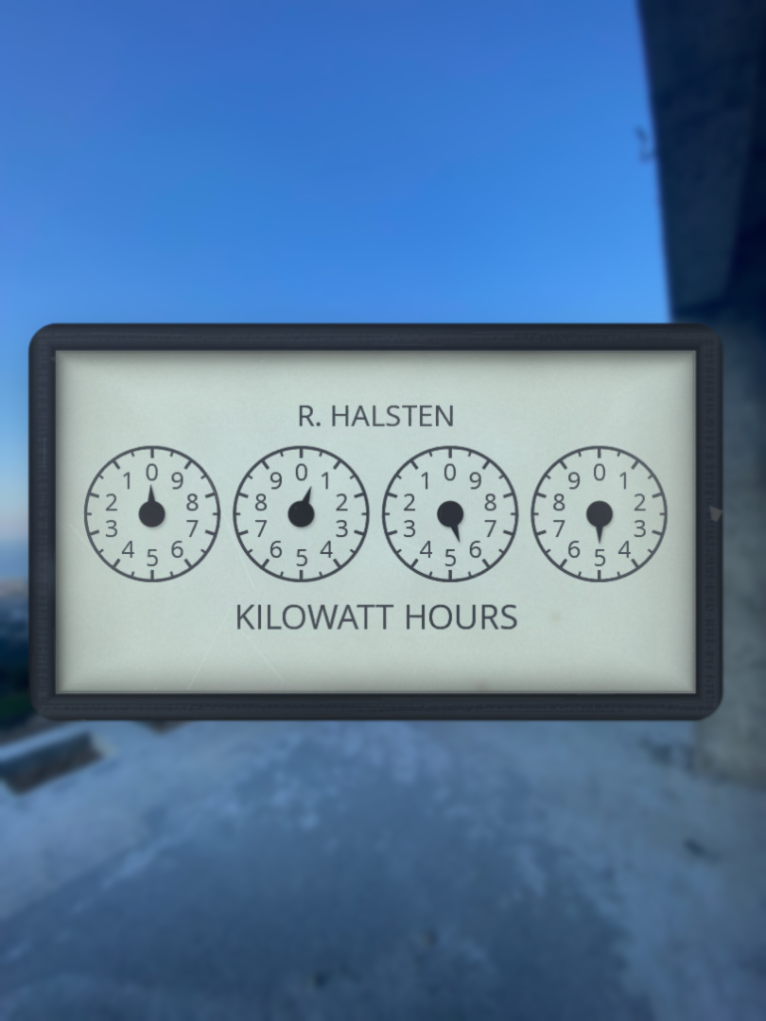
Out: {"value": 55, "unit": "kWh"}
